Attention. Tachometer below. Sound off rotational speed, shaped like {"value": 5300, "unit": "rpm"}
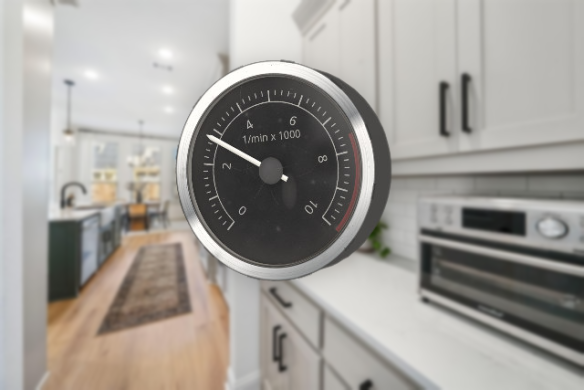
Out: {"value": 2800, "unit": "rpm"}
